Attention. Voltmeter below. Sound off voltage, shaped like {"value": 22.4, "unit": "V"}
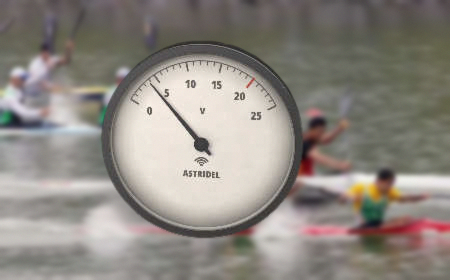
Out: {"value": 4, "unit": "V"}
